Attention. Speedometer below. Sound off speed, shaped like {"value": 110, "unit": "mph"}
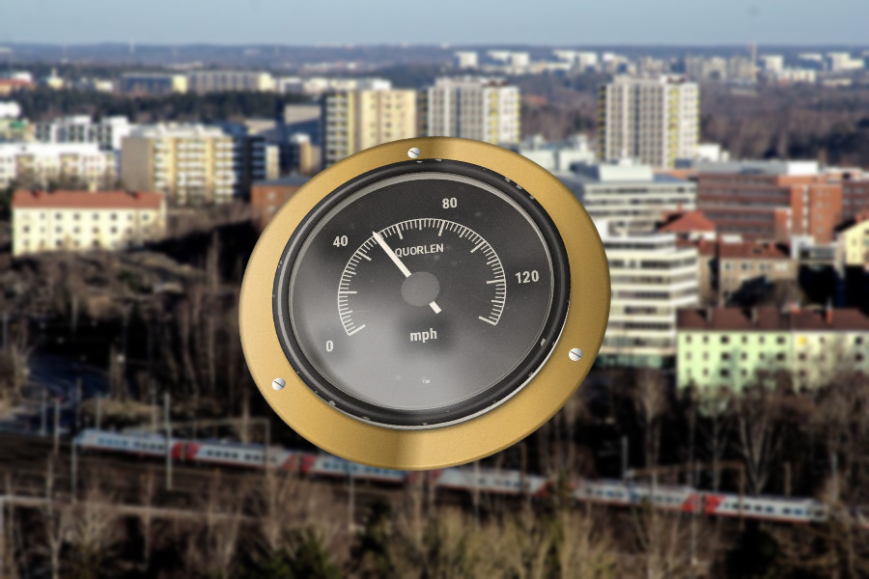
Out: {"value": 50, "unit": "mph"}
